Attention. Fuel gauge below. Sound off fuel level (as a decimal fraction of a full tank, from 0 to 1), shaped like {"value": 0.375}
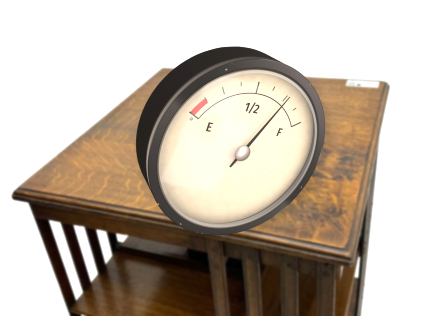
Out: {"value": 0.75}
